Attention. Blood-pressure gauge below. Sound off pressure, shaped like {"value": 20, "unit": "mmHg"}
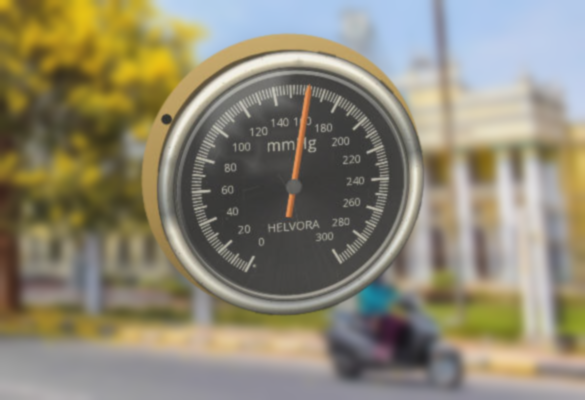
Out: {"value": 160, "unit": "mmHg"}
